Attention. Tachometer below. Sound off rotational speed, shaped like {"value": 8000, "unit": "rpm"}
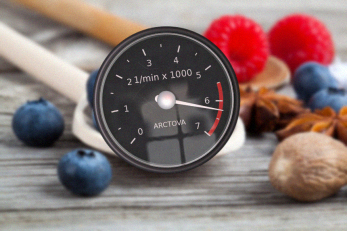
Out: {"value": 6250, "unit": "rpm"}
